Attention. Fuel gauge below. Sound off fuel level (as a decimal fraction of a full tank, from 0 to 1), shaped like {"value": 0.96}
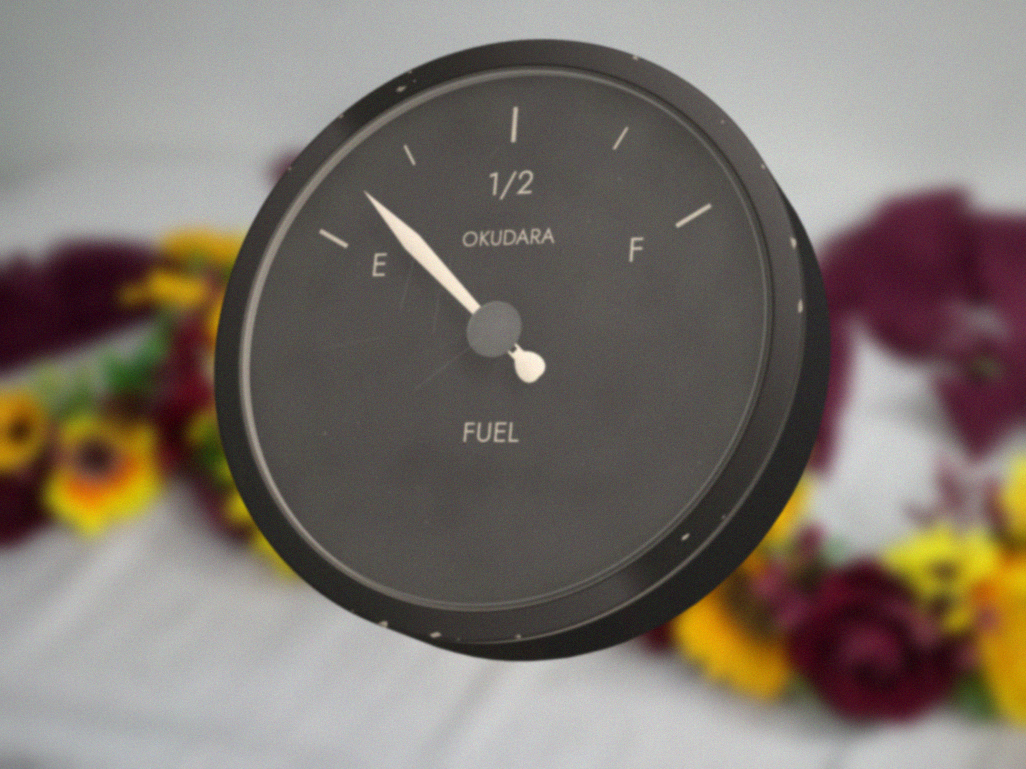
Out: {"value": 0.125}
